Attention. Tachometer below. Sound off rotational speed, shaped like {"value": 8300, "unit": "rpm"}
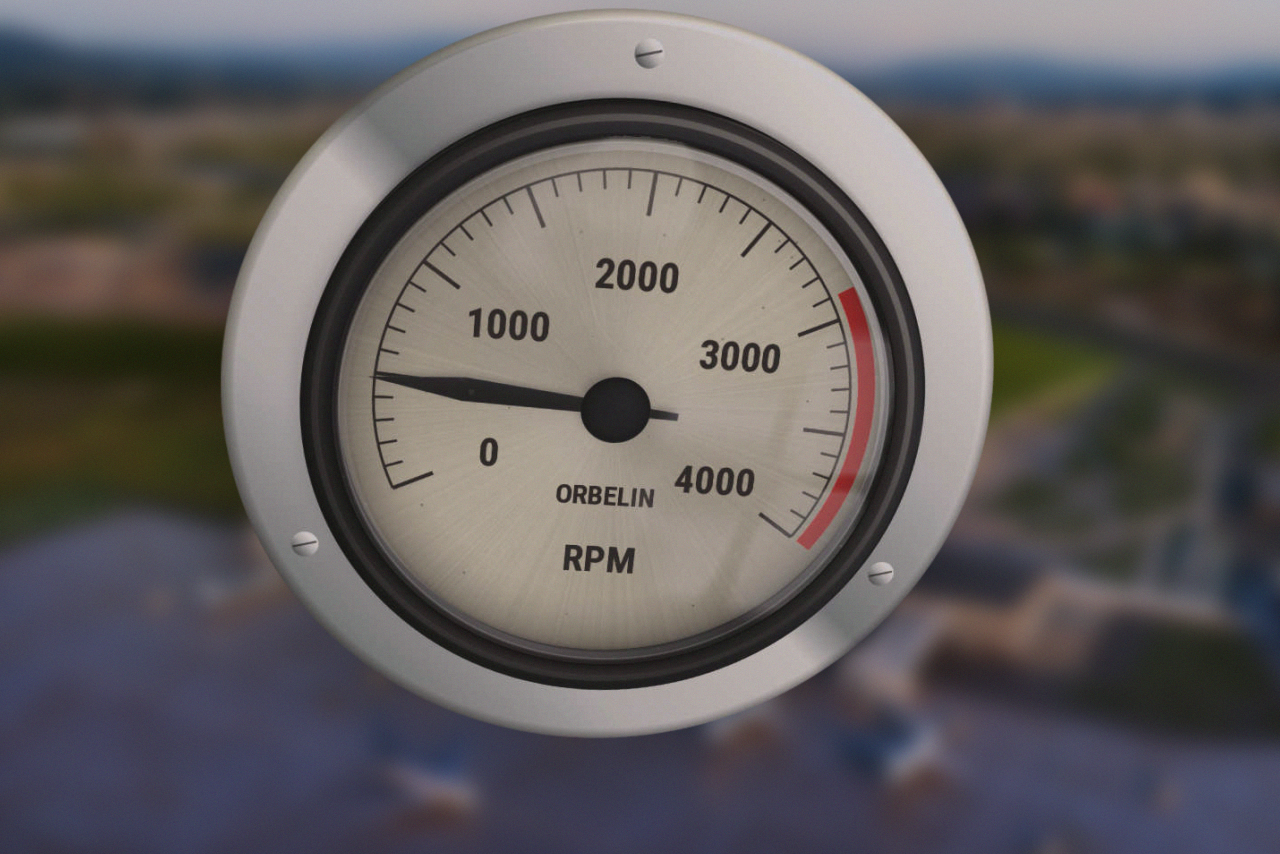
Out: {"value": 500, "unit": "rpm"}
